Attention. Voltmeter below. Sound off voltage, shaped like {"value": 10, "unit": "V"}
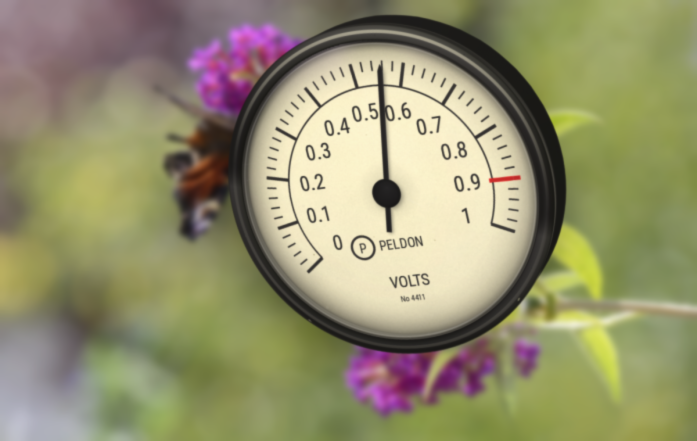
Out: {"value": 0.56, "unit": "V"}
